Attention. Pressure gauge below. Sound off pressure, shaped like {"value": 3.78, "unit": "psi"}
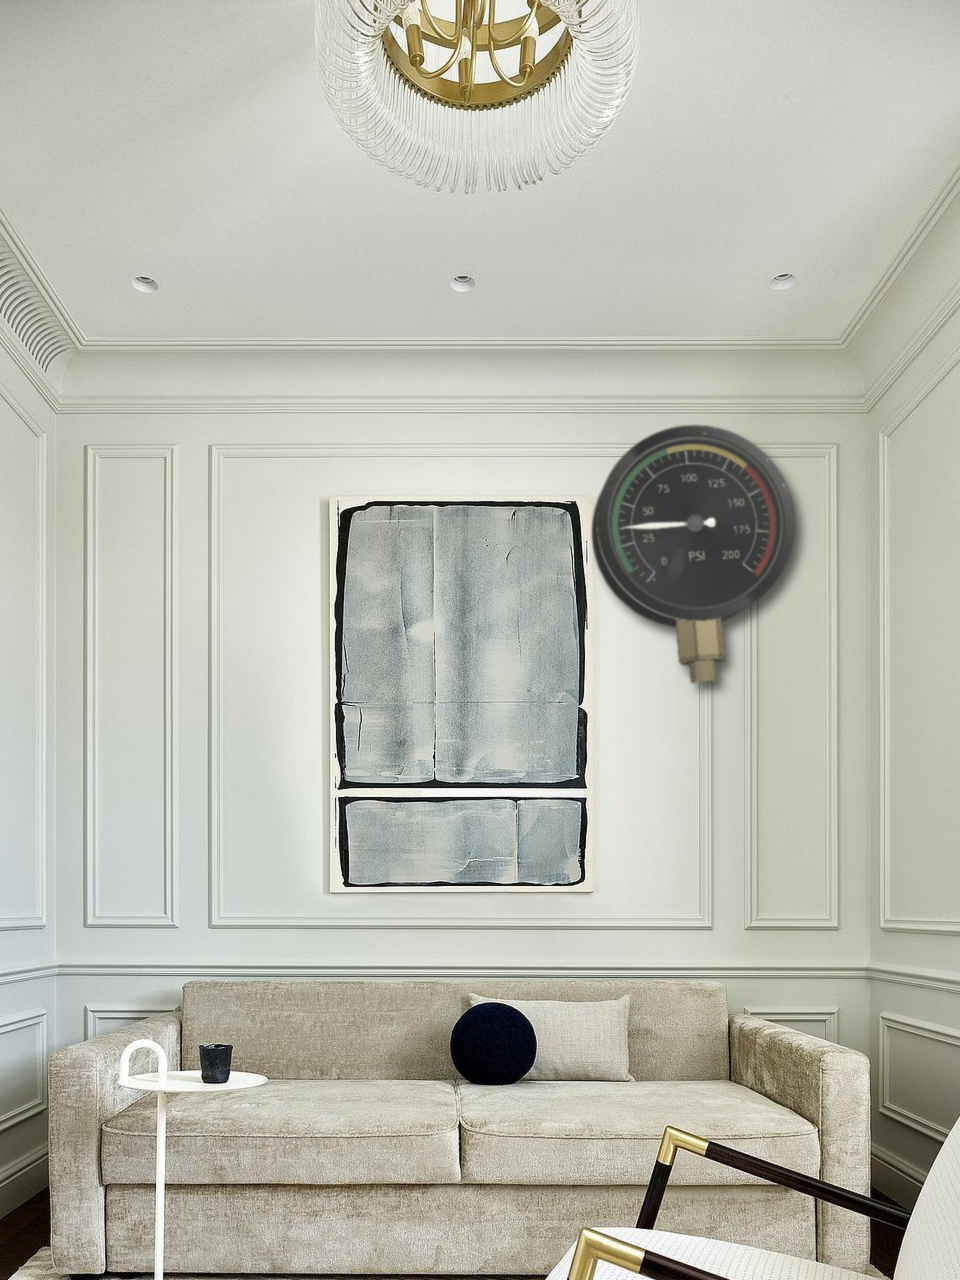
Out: {"value": 35, "unit": "psi"}
